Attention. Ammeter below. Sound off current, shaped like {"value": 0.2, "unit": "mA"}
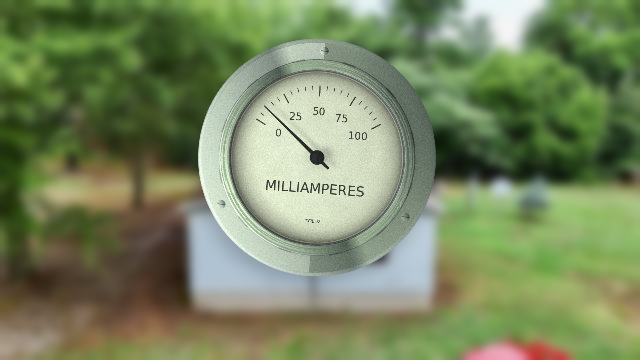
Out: {"value": 10, "unit": "mA"}
